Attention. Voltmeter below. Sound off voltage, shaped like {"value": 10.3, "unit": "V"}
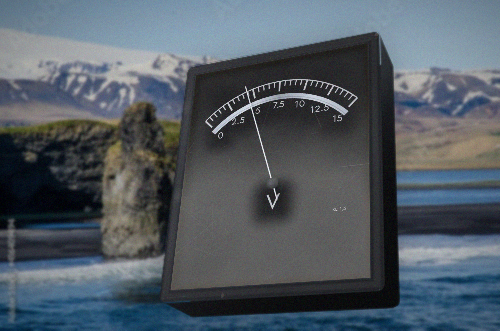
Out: {"value": 4.5, "unit": "V"}
